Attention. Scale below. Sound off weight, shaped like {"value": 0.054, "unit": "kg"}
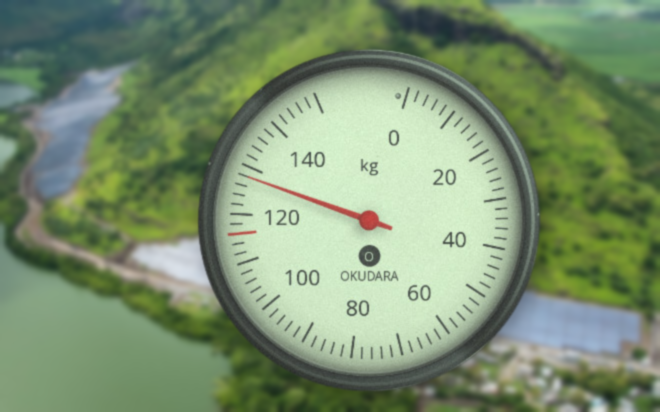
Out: {"value": 128, "unit": "kg"}
